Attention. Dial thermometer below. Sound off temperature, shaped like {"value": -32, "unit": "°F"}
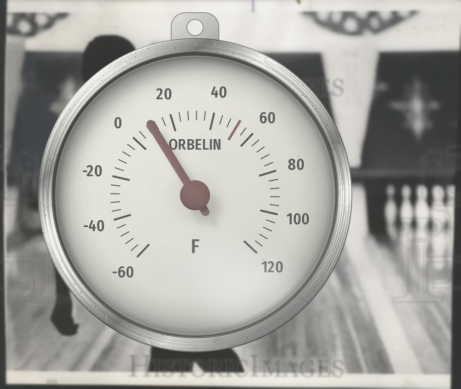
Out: {"value": 10, "unit": "°F"}
